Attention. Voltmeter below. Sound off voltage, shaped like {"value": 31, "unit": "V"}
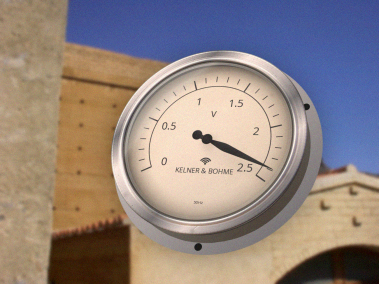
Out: {"value": 2.4, "unit": "V"}
